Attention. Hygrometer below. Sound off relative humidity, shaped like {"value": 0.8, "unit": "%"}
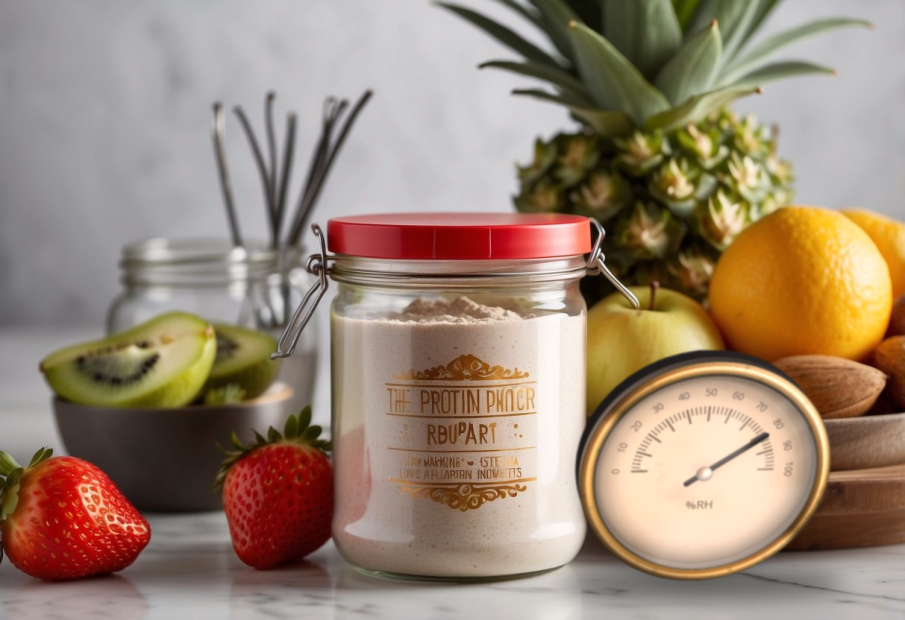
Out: {"value": 80, "unit": "%"}
